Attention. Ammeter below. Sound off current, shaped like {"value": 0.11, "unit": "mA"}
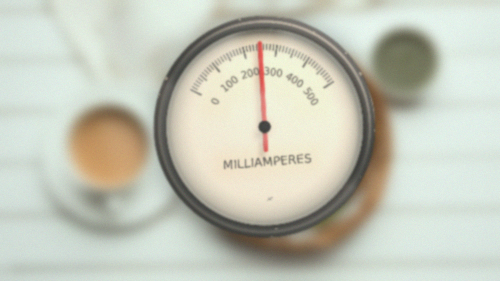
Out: {"value": 250, "unit": "mA"}
